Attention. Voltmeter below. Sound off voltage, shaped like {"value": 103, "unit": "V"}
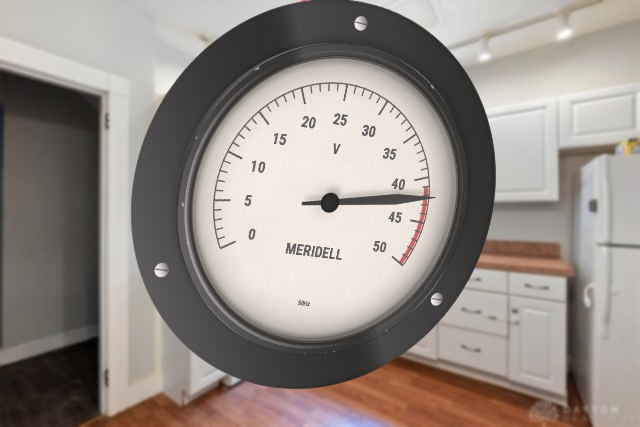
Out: {"value": 42, "unit": "V"}
